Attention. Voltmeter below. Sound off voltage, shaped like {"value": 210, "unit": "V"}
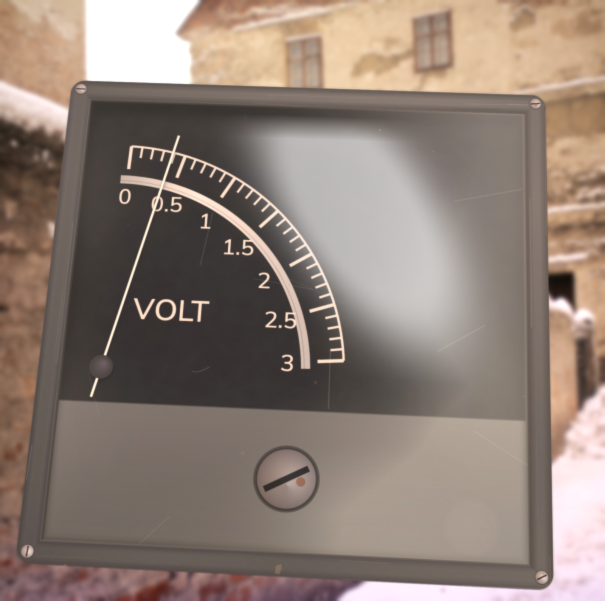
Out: {"value": 0.4, "unit": "V"}
